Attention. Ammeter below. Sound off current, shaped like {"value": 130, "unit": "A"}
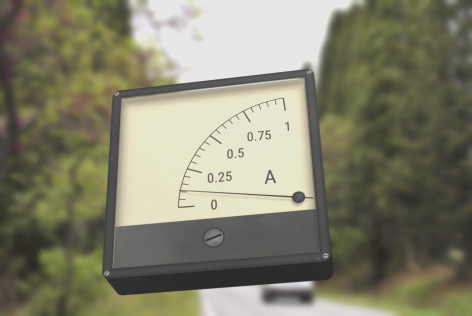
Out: {"value": 0.1, "unit": "A"}
